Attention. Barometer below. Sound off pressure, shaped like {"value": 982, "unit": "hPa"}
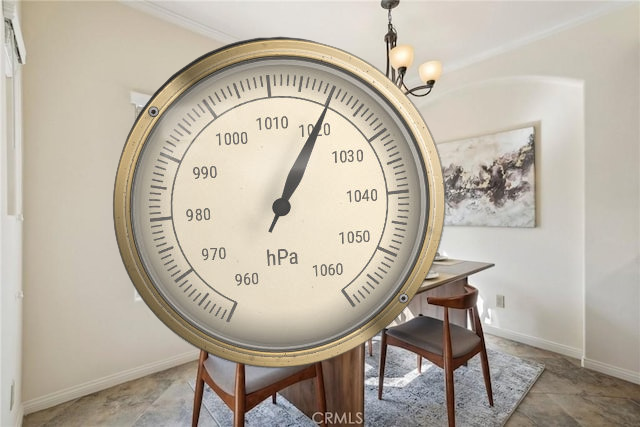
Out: {"value": 1020, "unit": "hPa"}
